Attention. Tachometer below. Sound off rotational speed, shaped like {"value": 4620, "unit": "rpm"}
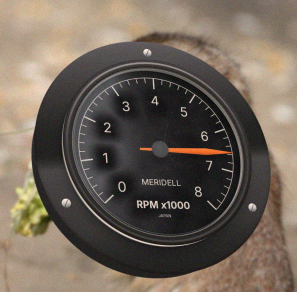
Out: {"value": 6600, "unit": "rpm"}
